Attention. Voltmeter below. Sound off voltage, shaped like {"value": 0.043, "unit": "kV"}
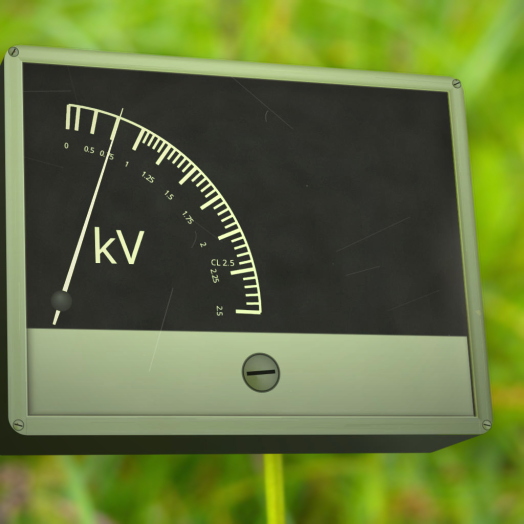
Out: {"value": 0.75, "unit": "kV"}
